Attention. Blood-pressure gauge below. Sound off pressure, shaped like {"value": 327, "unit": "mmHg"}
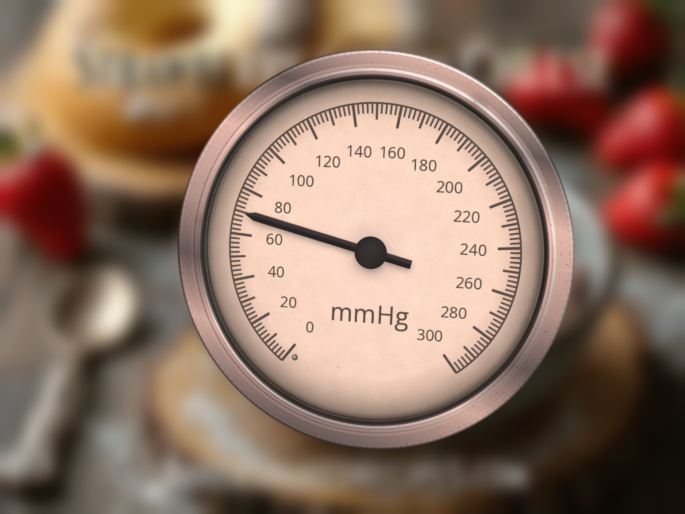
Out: {"value": 70, "unit": "mmHg"}
